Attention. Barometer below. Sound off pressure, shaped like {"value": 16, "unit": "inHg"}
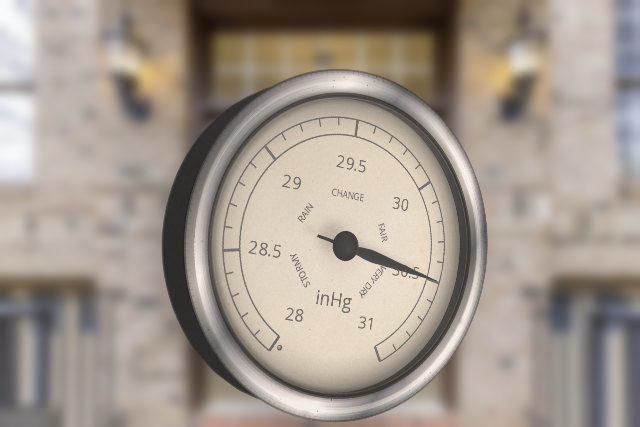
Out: {"value": 30.5, "unit": "inHg"}
